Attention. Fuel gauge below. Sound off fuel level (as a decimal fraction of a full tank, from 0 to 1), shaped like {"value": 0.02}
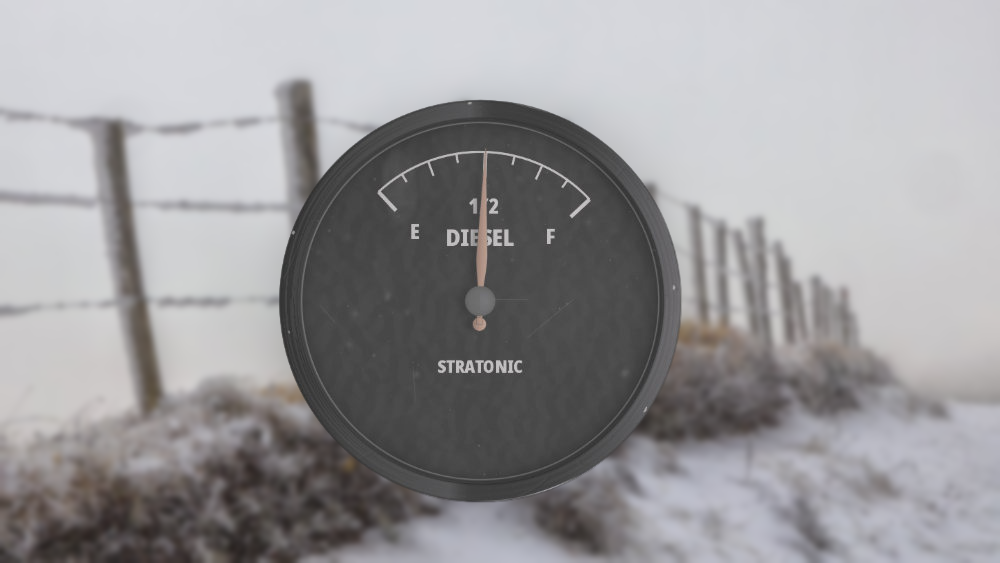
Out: {"value": 0.5}
